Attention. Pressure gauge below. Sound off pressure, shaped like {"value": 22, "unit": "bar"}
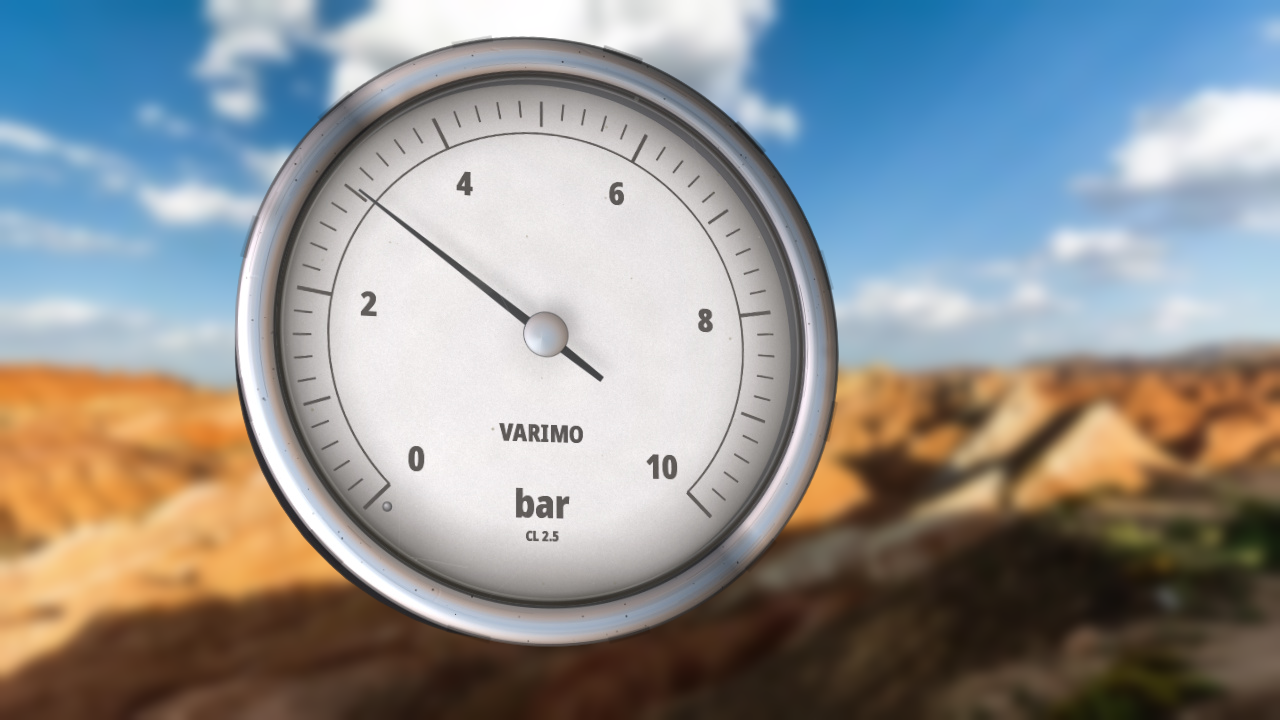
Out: {"value": 3, "unit": "bar"}
